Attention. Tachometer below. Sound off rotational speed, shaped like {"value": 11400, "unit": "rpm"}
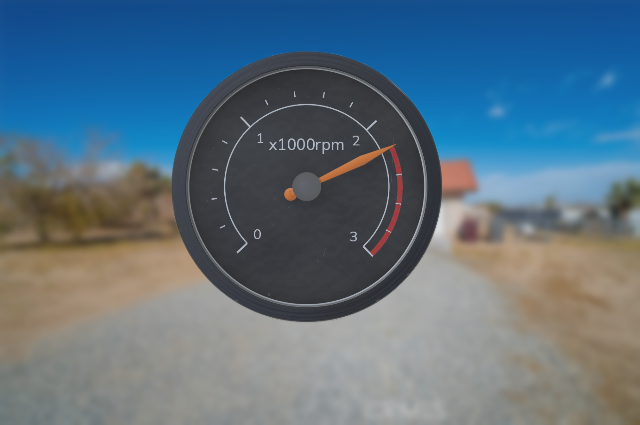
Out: {"value": 2200, "unit": "rpm"}
